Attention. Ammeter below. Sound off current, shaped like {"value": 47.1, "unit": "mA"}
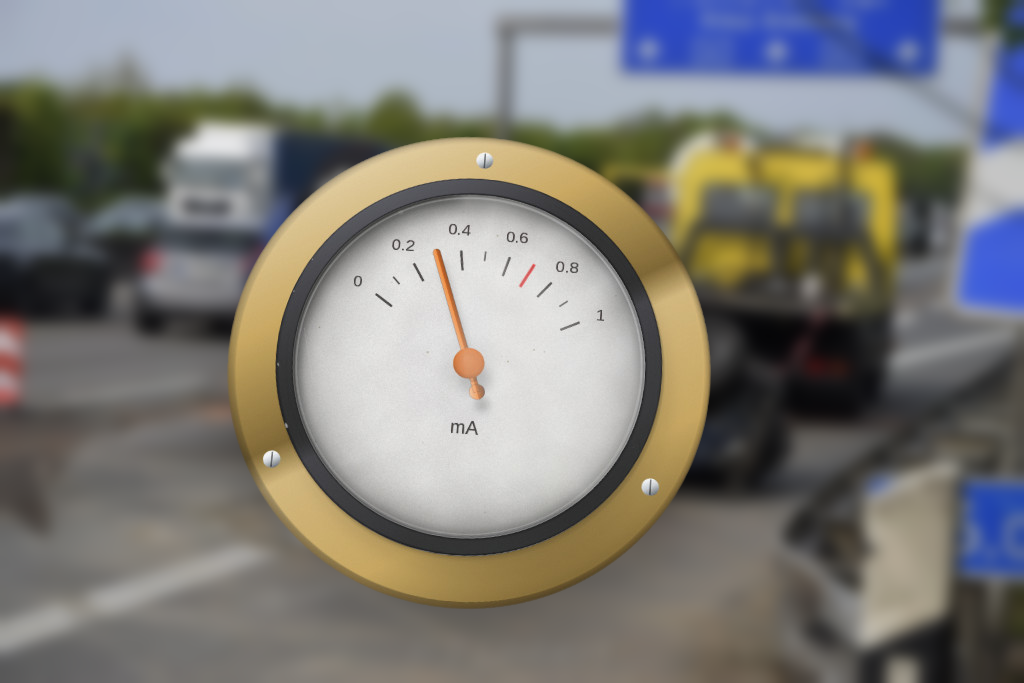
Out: {"value": 0.3, "unit": "mA"}
